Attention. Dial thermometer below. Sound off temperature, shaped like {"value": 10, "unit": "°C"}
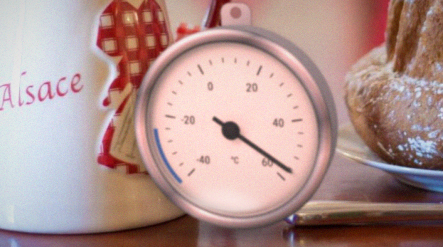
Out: {"value": 56, "unit": "°C"}
